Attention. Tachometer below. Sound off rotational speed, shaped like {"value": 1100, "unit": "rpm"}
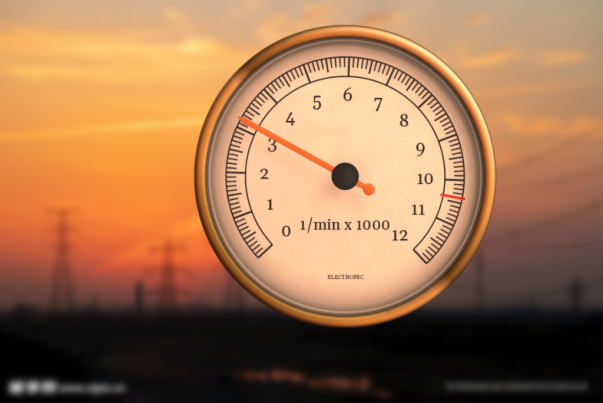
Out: {"value": 3200, "unit": "rpm"}
